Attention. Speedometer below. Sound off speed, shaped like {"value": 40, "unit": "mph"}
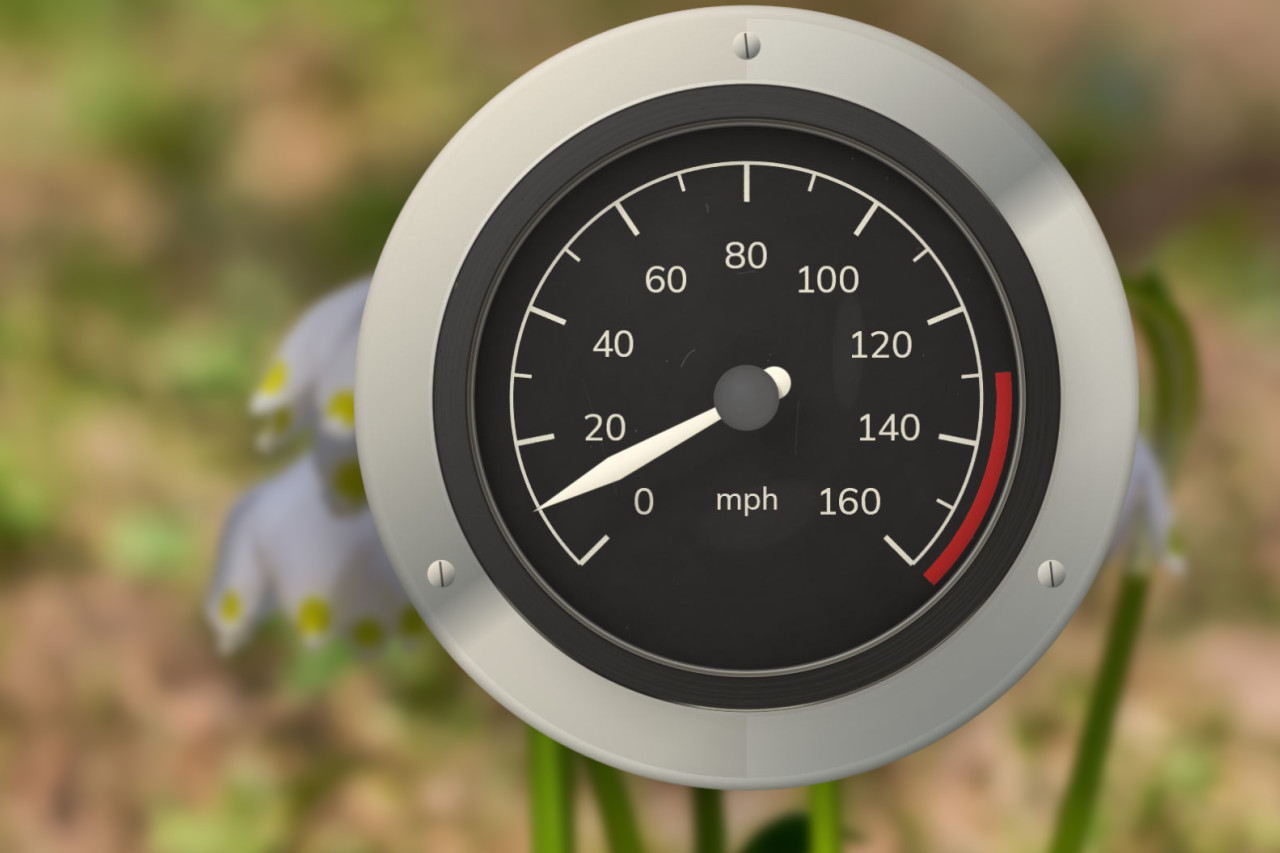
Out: {"value": 10, "unit": "mph"}
